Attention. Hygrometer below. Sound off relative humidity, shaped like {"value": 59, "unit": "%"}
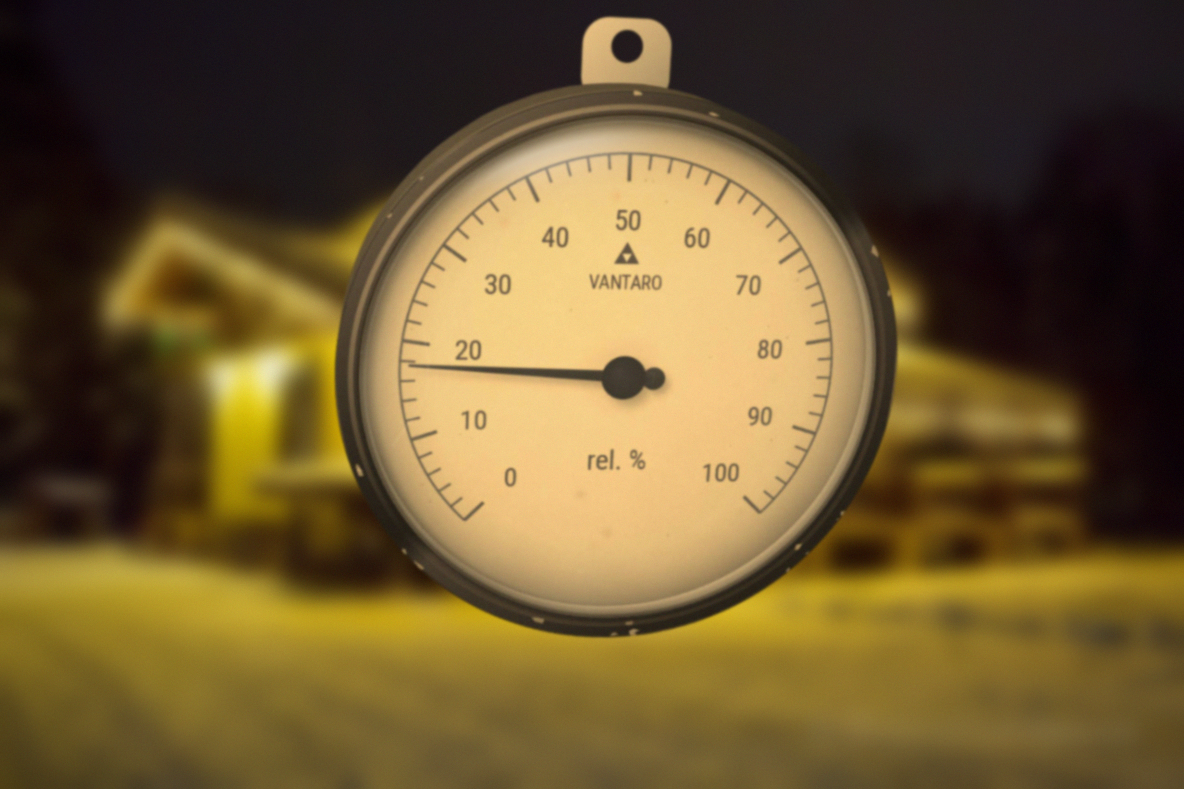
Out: {"value": 18, "unit": "%"}
